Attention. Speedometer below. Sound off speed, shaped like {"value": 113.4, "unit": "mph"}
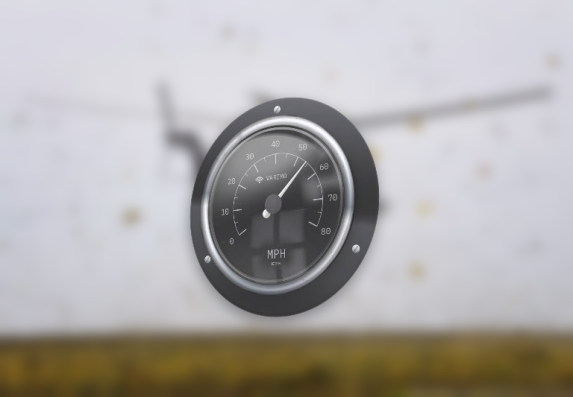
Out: {"value": 55, "unit": "mph"}
